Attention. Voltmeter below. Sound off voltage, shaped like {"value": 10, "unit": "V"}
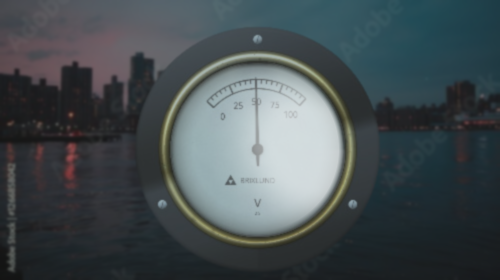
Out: {"value": 50, "unit": "V"}
